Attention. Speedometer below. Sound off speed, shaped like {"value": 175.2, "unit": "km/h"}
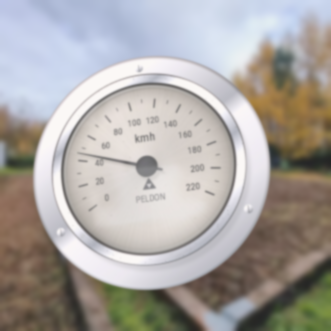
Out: {"value": 45, "unit": "km/h"}
